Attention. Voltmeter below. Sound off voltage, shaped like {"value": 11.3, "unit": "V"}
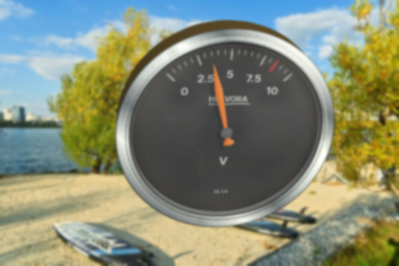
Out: {"value": 3.5, "unit": "V"}
